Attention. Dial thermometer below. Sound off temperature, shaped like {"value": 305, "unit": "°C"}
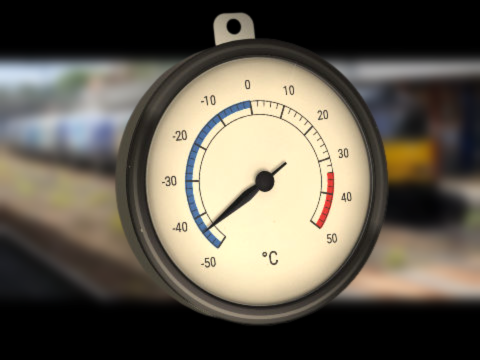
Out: {"value": -44, "unit": "°C"}
